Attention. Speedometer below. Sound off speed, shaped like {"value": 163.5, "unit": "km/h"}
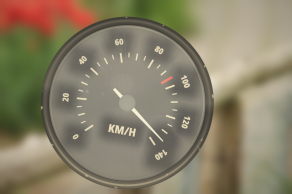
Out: {"value": 135, "unit": "km/h"}
